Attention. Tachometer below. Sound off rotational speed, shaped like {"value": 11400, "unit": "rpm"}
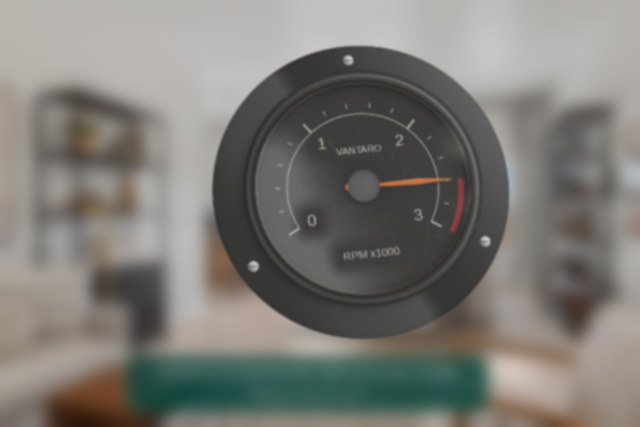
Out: {"value": 2600, "unit": "rpm"}
